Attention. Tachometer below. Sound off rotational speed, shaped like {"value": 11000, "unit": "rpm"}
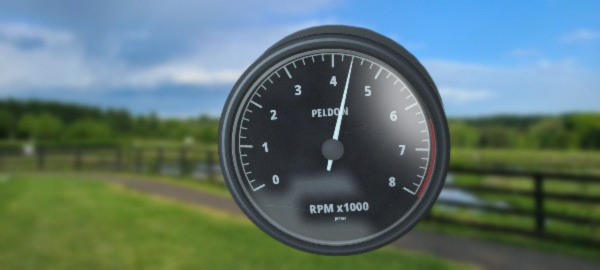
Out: {"value": 4400, "unit": "rpm"}
